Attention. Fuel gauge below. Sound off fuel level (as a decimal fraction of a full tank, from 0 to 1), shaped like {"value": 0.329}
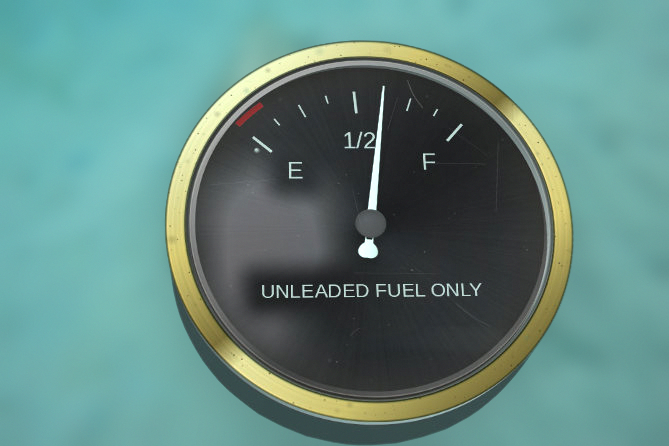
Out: {"value": 0.625}
